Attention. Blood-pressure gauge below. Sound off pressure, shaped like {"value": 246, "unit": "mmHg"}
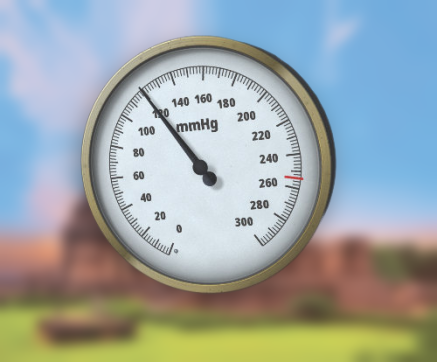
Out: {"value": 120, "unit": "mmHg"}
